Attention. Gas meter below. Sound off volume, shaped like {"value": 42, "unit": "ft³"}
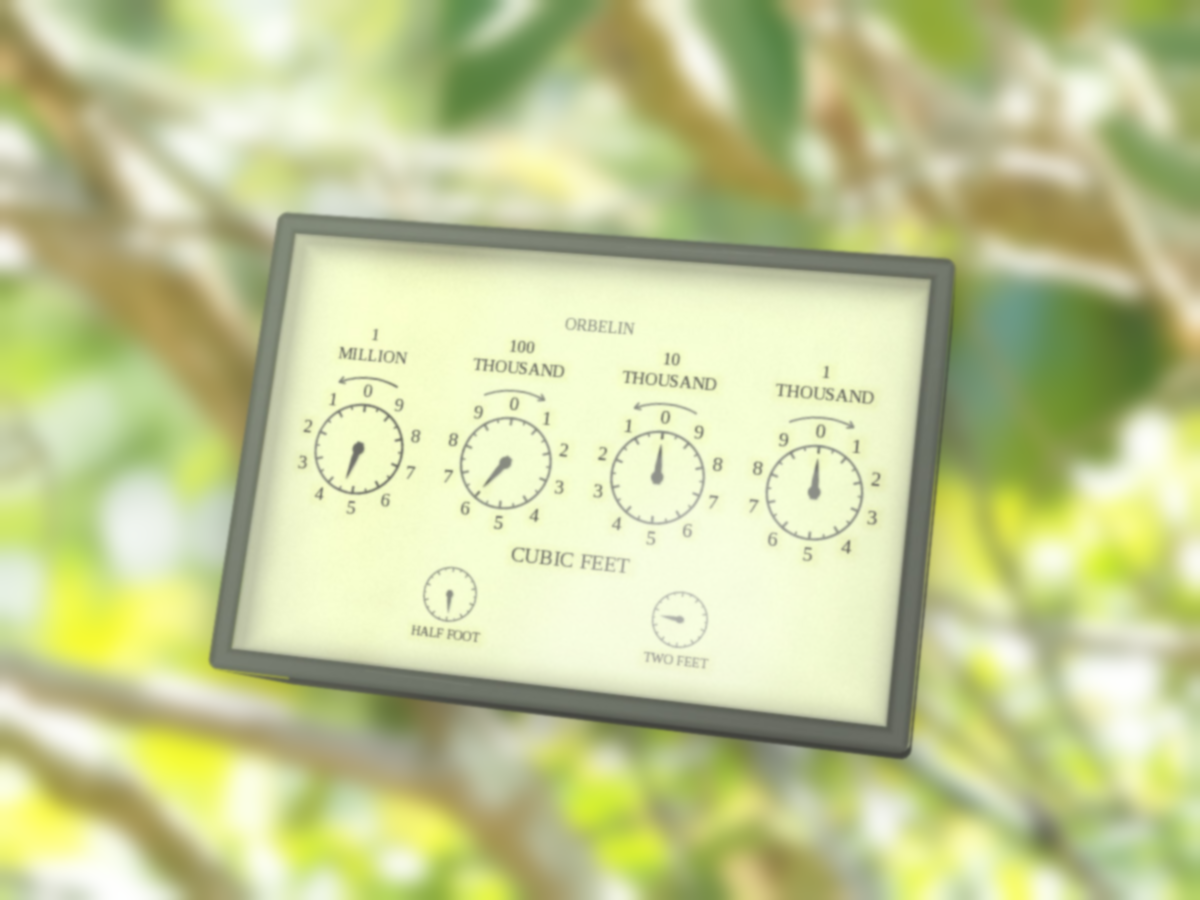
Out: {"value": 460000, "unit": "ft³"}
